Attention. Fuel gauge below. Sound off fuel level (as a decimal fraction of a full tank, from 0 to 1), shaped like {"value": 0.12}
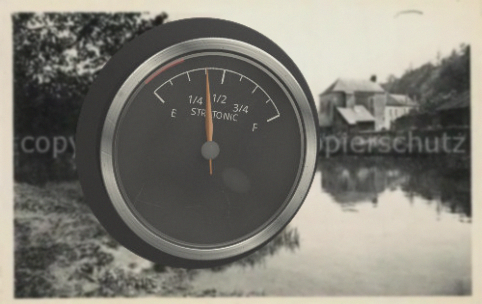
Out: {"value": 0.375}
